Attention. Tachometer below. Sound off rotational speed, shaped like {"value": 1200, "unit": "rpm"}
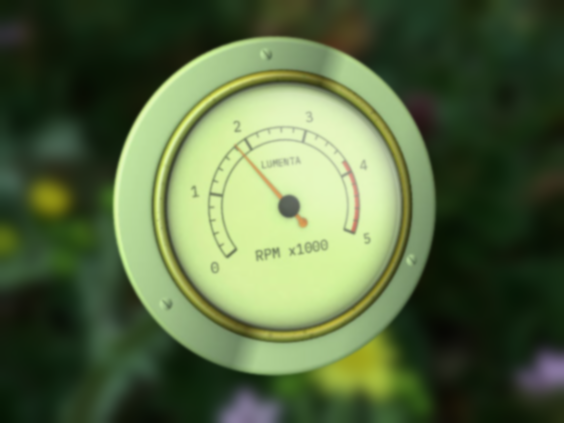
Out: {"value": 1800, "unit": "rpm"}
